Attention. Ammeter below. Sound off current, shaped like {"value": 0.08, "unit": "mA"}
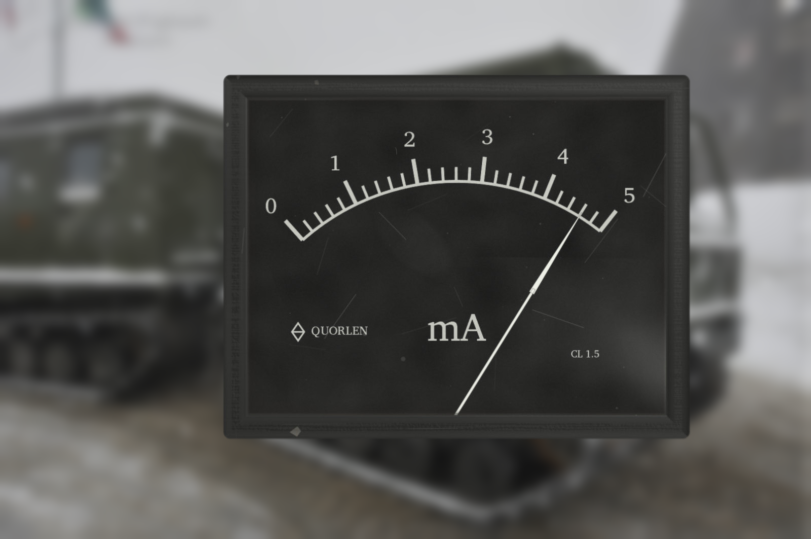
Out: {"value": 4.6, "unit": "mA"}
